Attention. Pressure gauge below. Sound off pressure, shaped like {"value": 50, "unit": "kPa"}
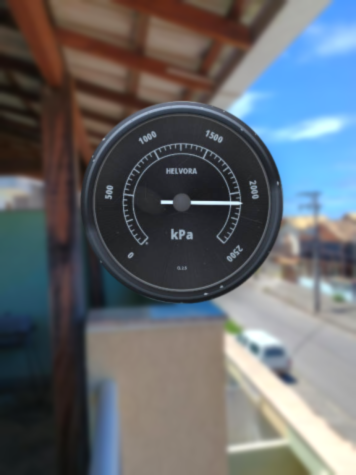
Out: {"value": 2100, "unit": "kPa"}
